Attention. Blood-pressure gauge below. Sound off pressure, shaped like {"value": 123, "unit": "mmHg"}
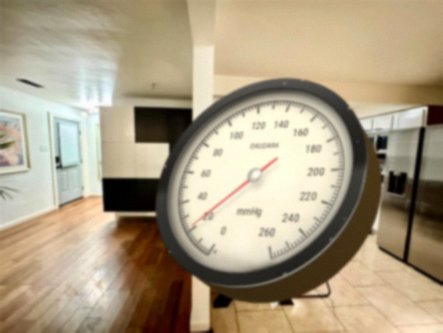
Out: {"value": 20, "unit": "mmHg"}
